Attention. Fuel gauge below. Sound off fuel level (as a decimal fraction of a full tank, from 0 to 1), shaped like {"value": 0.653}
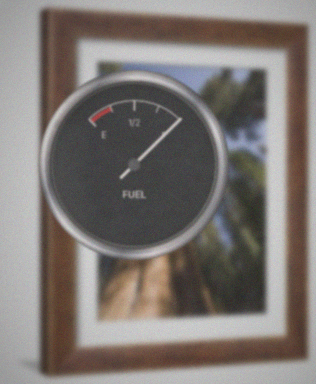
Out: {"value": 1}
